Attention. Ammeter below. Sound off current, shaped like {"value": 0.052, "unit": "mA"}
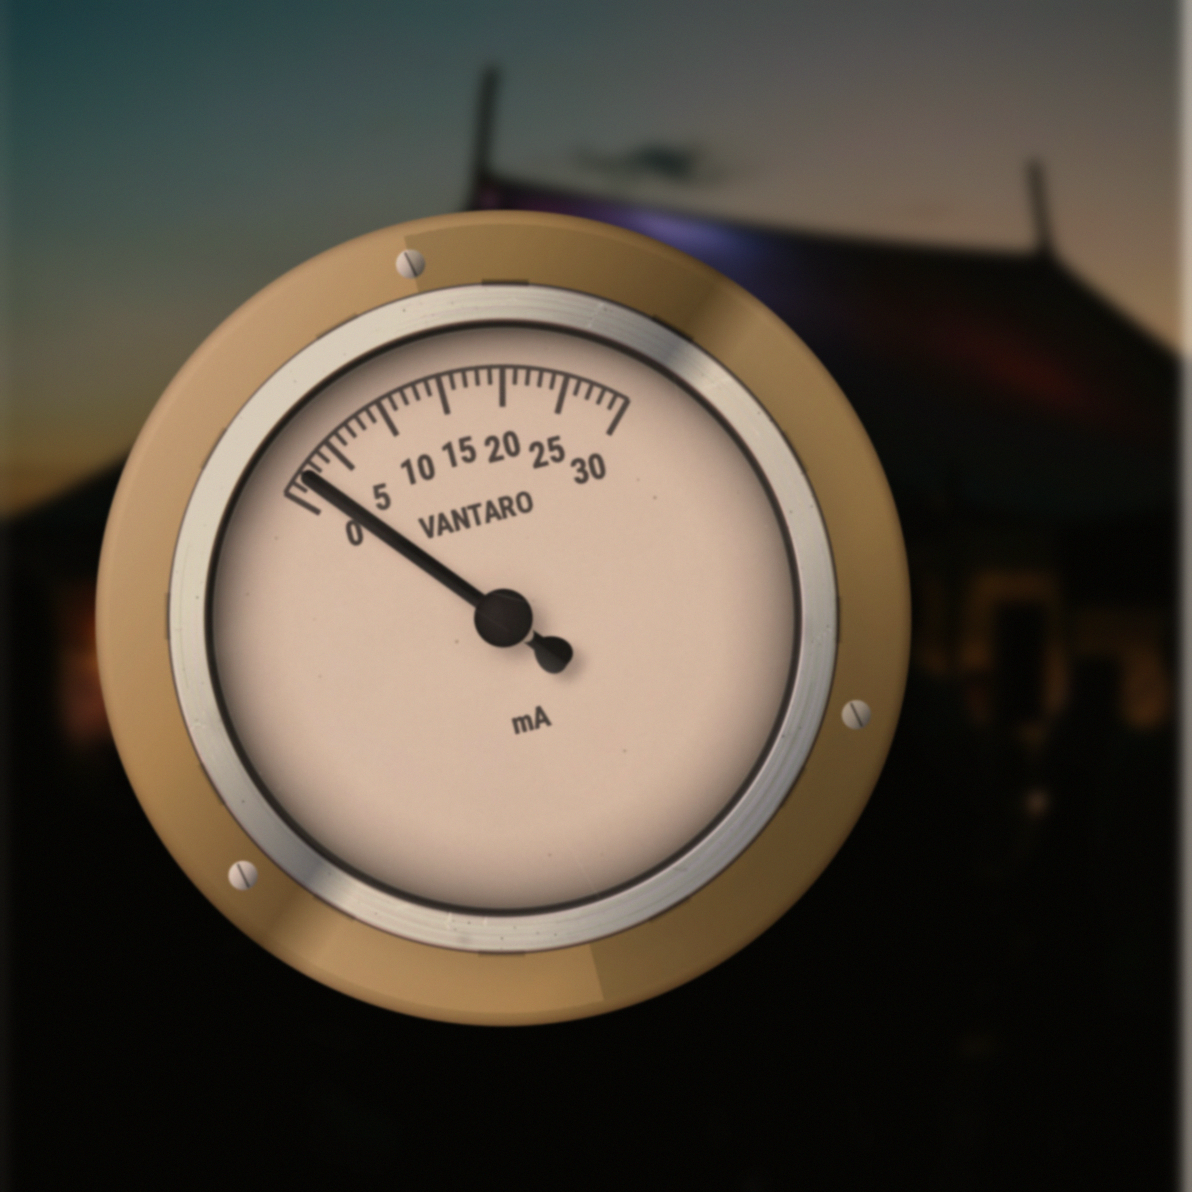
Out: {"value": 2, "unit": "mA"}
